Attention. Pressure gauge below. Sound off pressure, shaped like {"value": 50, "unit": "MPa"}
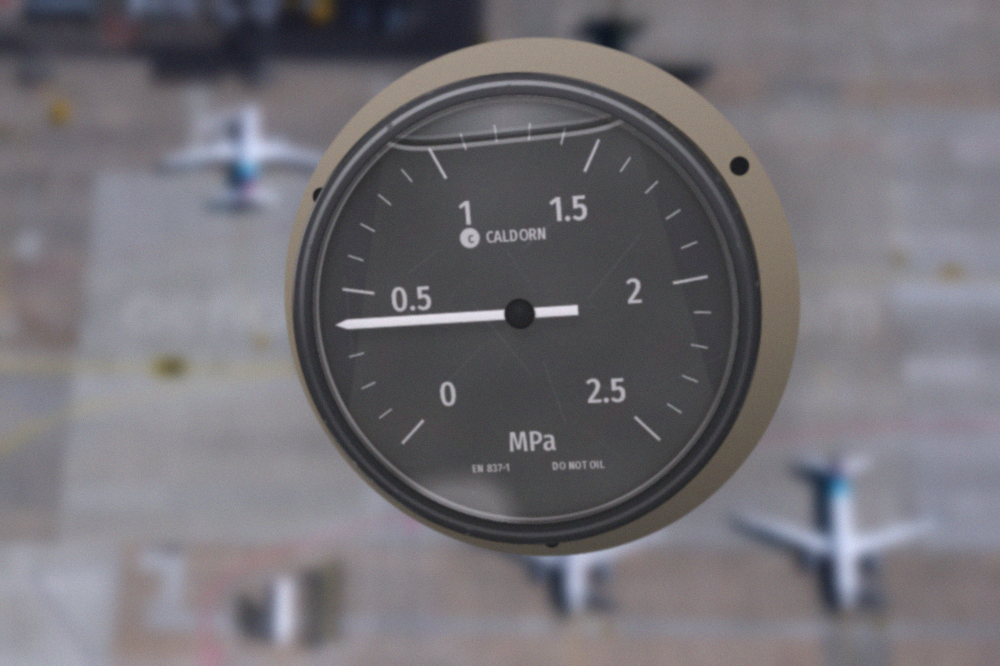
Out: {"value": 0.4, "unit": "MPa"}
